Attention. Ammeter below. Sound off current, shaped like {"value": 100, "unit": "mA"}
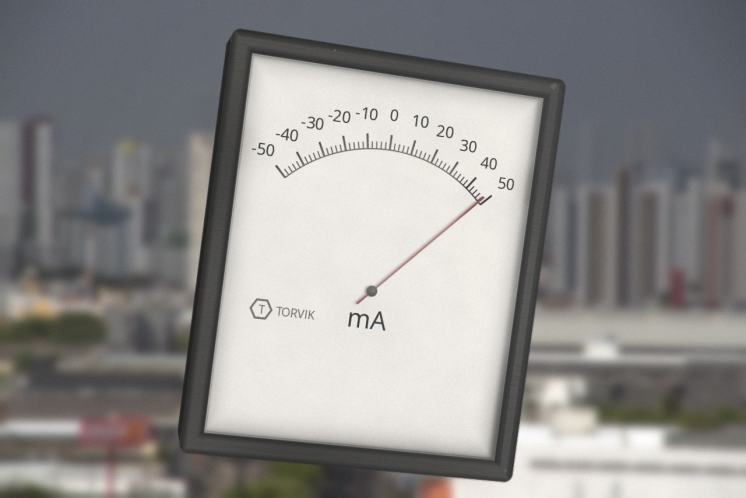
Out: {"value": 48, "unit": "mA"}
